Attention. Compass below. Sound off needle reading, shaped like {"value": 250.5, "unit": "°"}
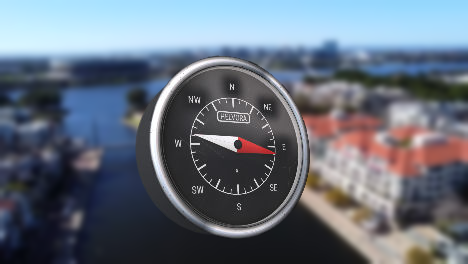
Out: {"value": 100, "unit": "°"}
